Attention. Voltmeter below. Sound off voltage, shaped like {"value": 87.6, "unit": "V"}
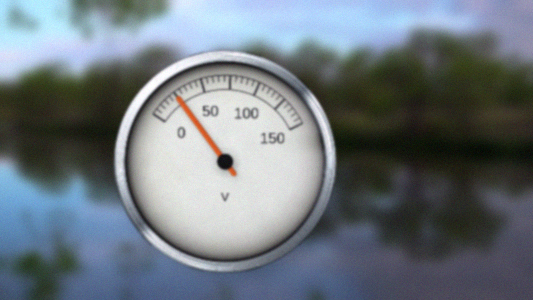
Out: {"value": 25, "unit": "V"}
